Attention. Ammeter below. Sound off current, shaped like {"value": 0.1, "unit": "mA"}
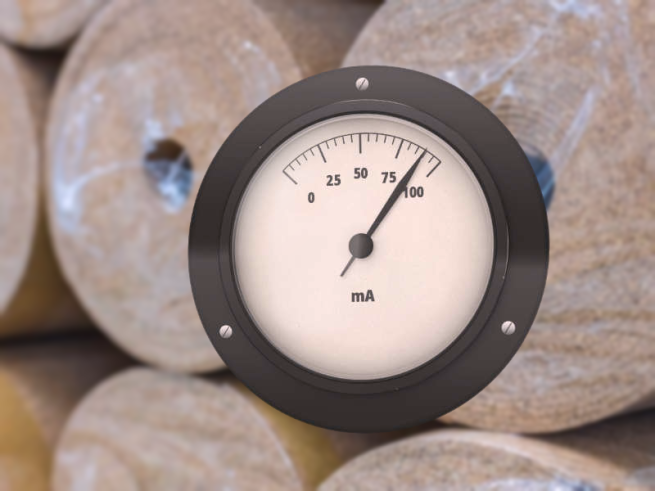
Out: {"value": 90, "unit": "mA"}
